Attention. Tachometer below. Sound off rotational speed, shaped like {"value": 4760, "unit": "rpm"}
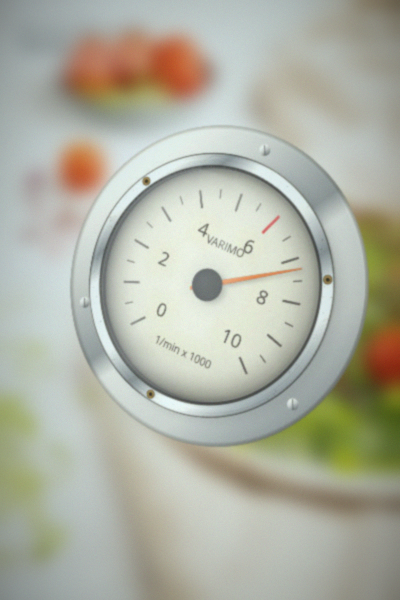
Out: {"value": 7250, "unit": "rpm"}
